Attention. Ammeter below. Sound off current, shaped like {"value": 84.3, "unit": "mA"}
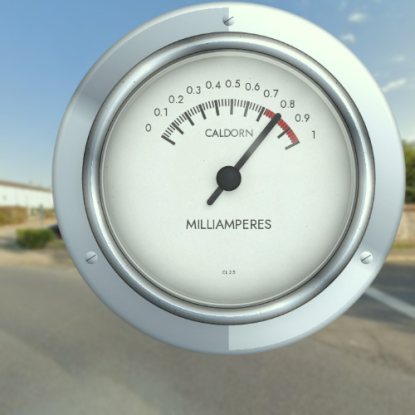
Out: {"value": 0.8, "unit": "mA"}
